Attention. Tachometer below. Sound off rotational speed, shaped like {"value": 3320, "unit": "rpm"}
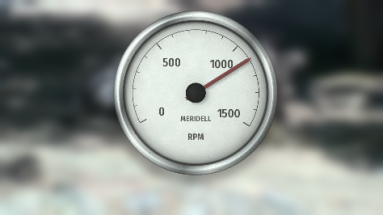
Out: {"value": 1100, "unit": "rpm"}
